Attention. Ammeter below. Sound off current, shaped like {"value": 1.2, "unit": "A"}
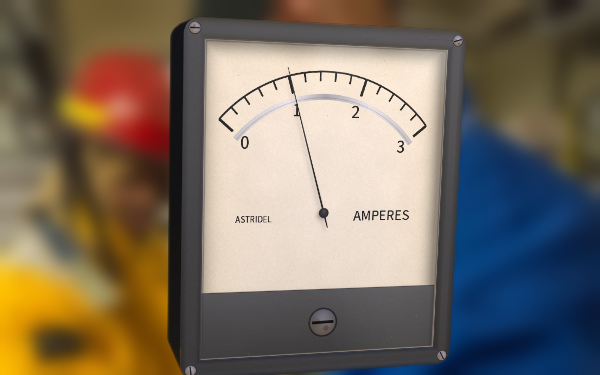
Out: {"value": 1, "unit": "A"}
